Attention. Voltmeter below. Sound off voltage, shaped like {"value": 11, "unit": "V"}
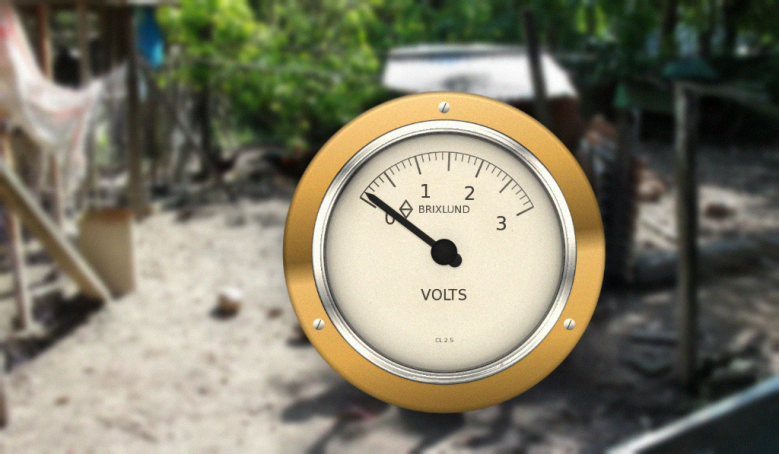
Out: {"value": 0.1, "unit": "V"}
